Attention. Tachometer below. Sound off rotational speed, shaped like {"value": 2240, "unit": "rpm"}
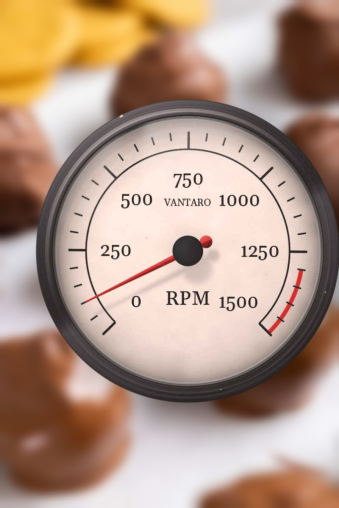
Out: {"value": 100, "unit": "rpm"}
